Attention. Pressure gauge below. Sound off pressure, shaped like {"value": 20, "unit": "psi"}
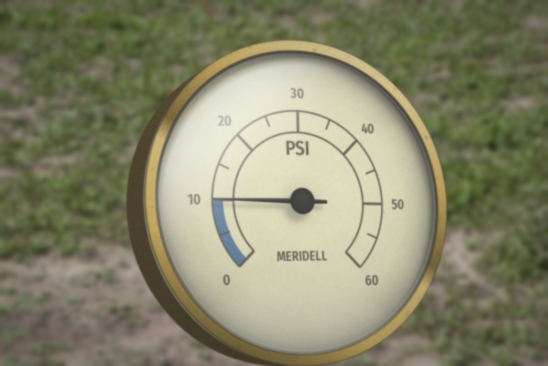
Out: {"value": 10, "unit": "psi"}
